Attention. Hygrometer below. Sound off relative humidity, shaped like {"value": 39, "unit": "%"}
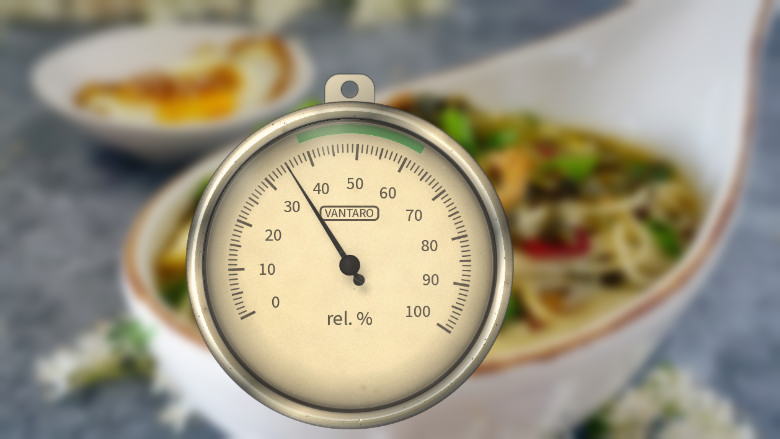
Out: {"value": 35, "unit": "%"}
